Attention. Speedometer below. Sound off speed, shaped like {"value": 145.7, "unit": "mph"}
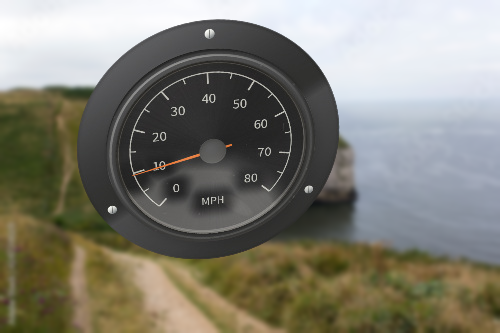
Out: {"value": 10, "unit": "mph"}
